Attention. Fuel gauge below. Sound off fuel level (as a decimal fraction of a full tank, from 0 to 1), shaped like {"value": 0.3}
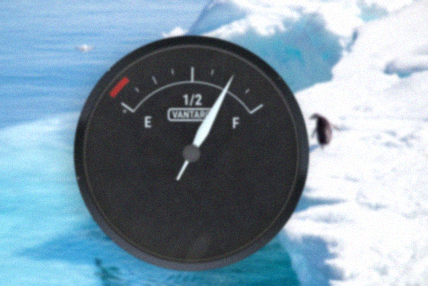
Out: {"value": 0.75}
